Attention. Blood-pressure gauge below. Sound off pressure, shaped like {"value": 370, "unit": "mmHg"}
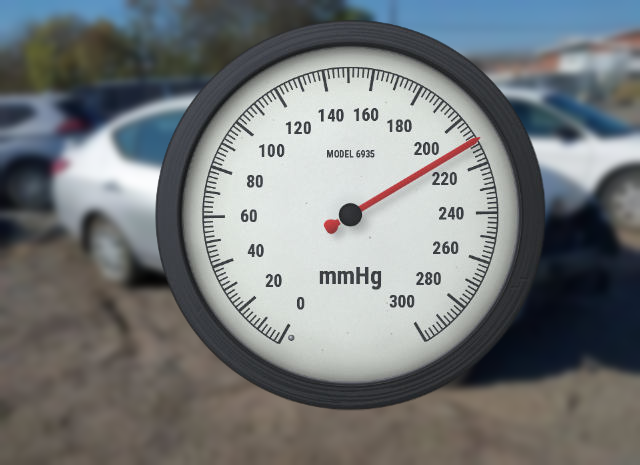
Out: {"value": 210, "unit": "mmHg"}
